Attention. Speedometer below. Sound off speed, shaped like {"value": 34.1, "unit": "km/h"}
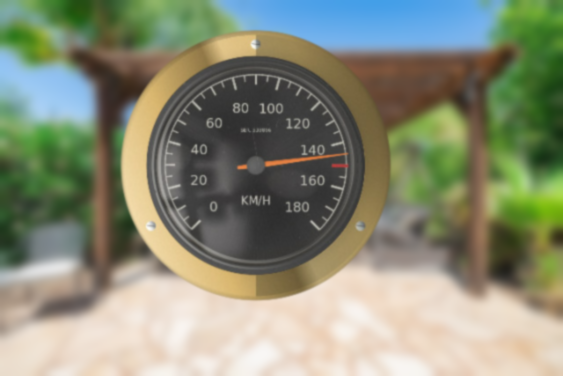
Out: {"value": 145, "unit": "km/h"}
